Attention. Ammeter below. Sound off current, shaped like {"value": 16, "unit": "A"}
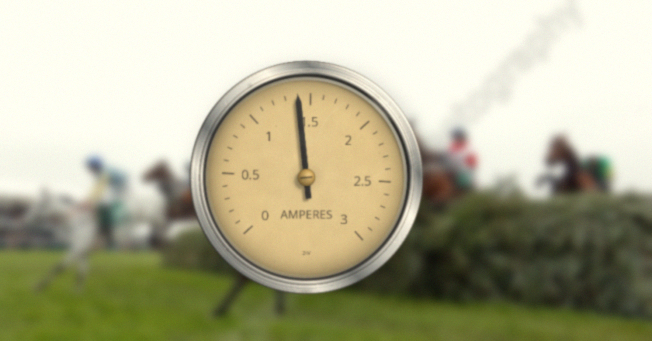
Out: {"value": 1.4, "unit": "A"}
